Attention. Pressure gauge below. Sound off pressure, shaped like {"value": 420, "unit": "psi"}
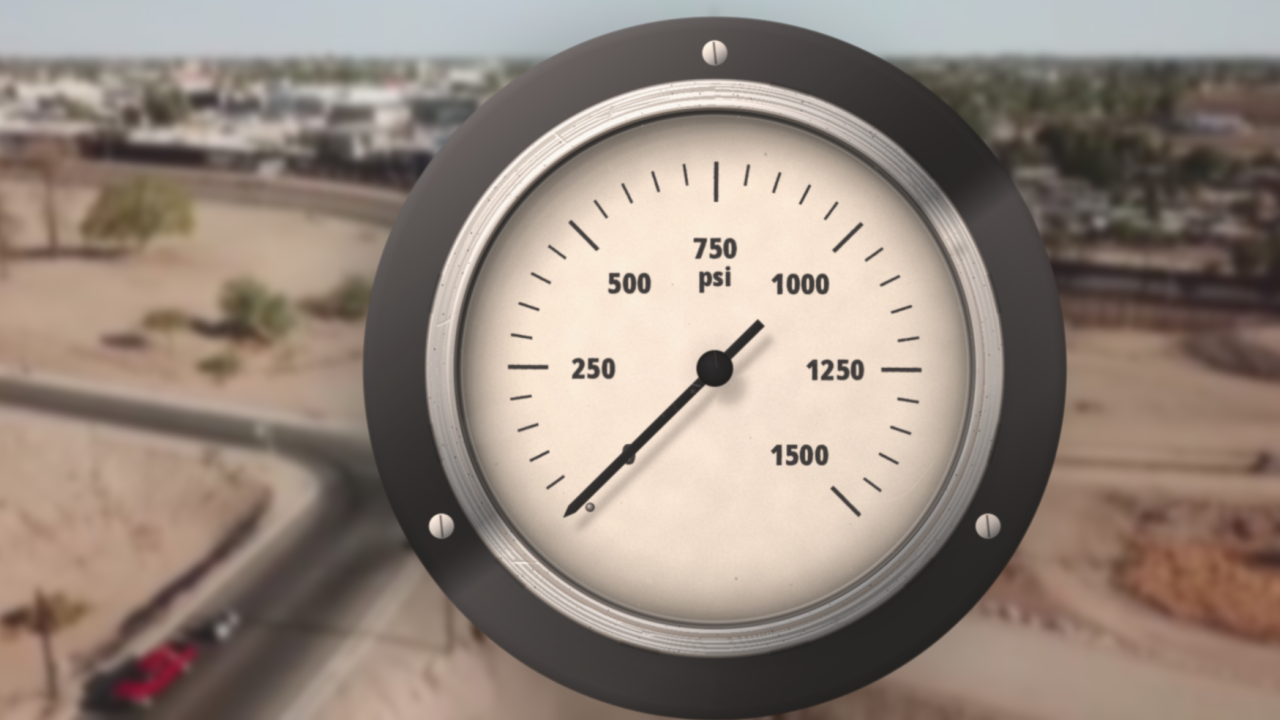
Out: {"value": 0, "unit": "psi"}
